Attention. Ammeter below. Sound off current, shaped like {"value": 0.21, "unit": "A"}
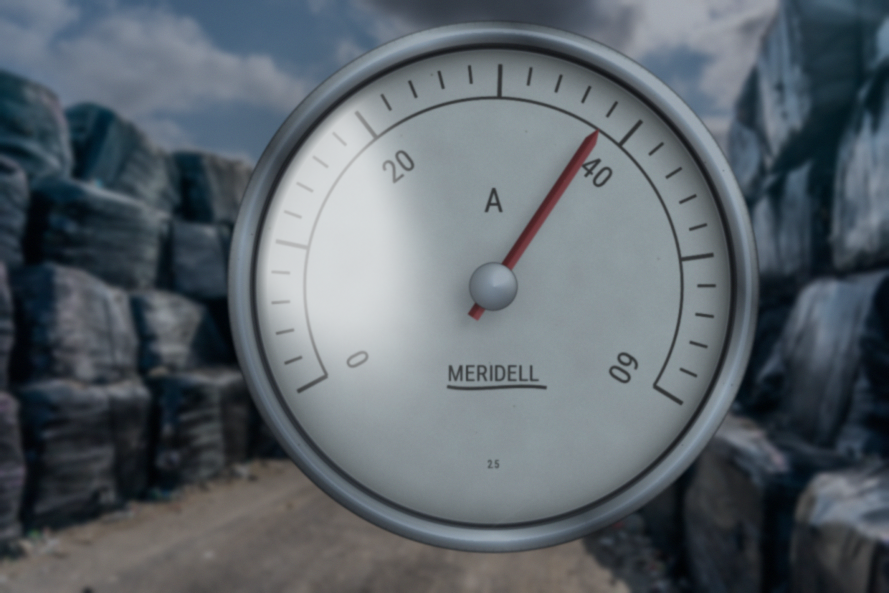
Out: {"value": 38, "unit": "A"}
